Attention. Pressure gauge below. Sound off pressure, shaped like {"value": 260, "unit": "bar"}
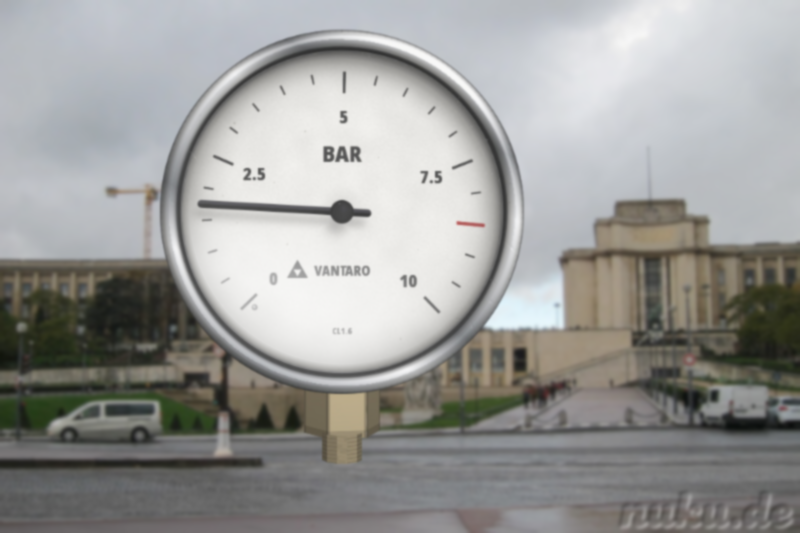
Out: {"value": 1.75, "unit": "bar"}
